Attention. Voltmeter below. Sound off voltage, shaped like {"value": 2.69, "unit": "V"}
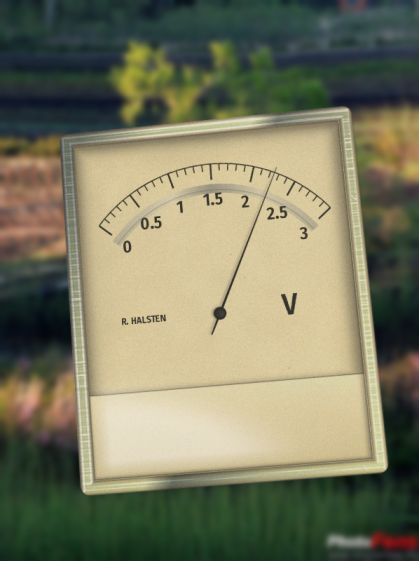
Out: {"value": 2.25, "unit": "V"}
